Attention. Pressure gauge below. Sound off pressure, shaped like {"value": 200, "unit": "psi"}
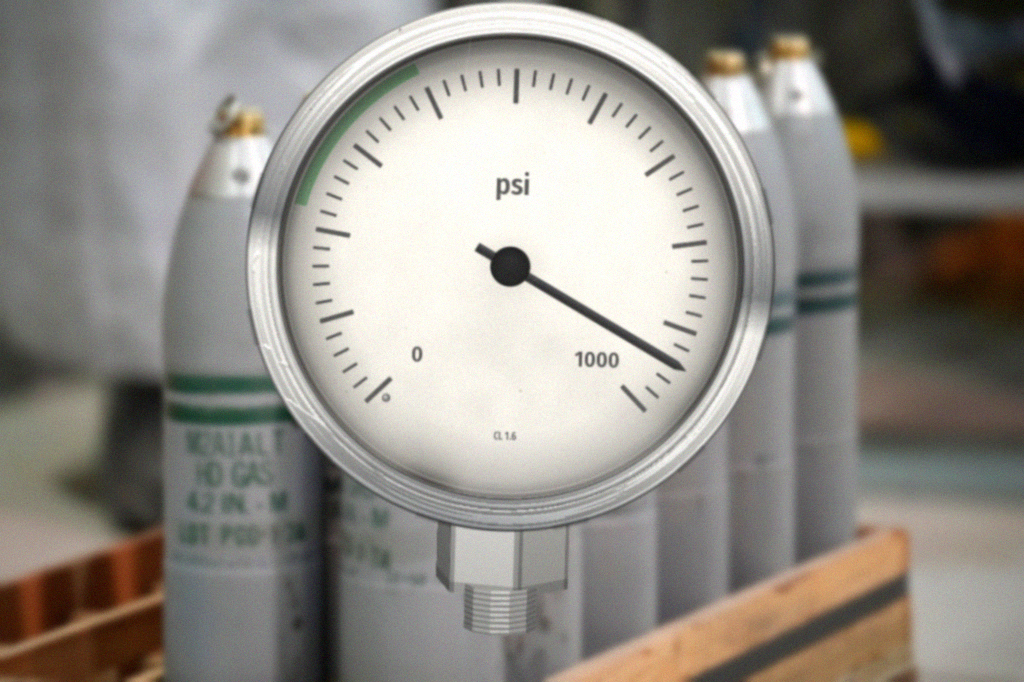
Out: {"value": 940, "unit": "psi"}
